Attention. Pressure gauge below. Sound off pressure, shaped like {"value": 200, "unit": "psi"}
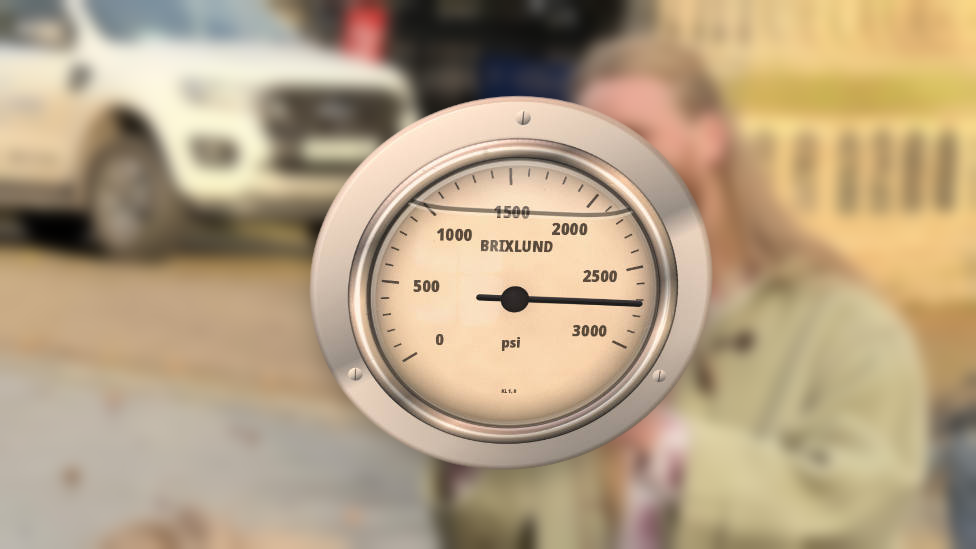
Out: {"value": 2700, "unit": "psi"}
